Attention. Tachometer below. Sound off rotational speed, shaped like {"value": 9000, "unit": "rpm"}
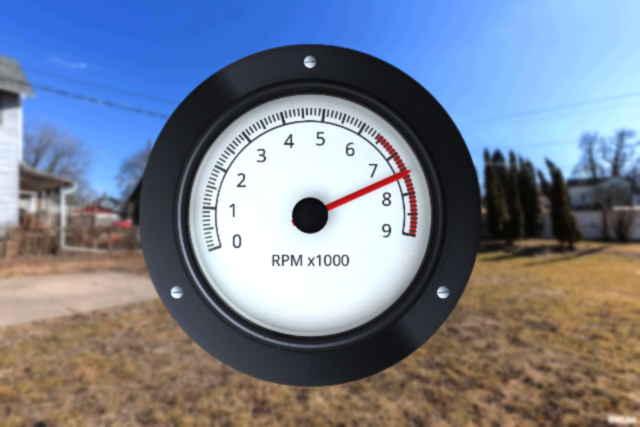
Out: {"value": 7500, "unit": "rpm"}
